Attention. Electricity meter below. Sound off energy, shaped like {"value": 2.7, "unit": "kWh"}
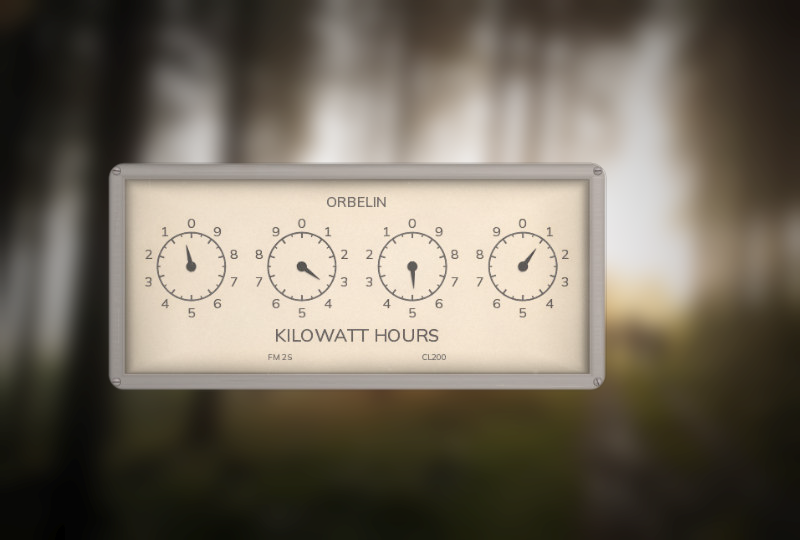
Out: {"value": 351, "unit": "kWh"}
